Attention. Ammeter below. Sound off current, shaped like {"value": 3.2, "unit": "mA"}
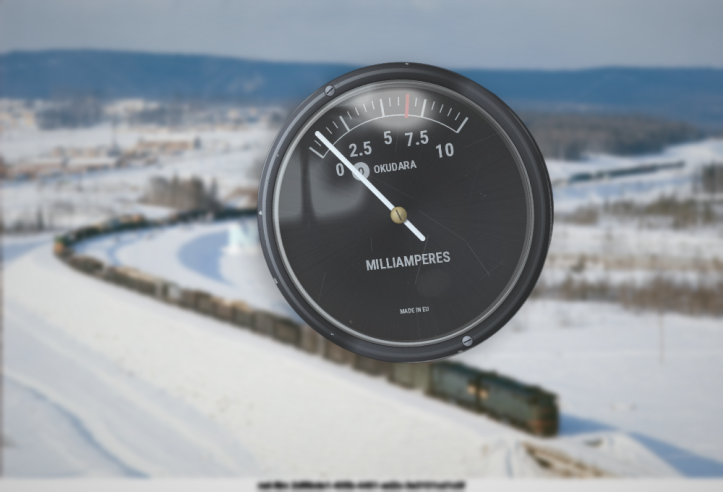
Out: {"value": 1, "unit": "mA"}
